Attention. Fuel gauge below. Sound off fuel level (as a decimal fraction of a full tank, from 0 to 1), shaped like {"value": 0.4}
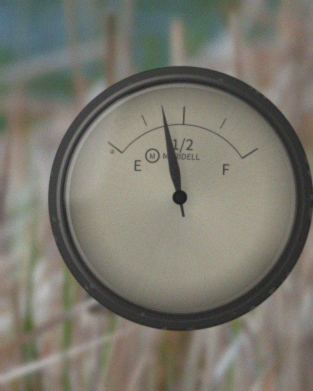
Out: {"value": 0.375}
